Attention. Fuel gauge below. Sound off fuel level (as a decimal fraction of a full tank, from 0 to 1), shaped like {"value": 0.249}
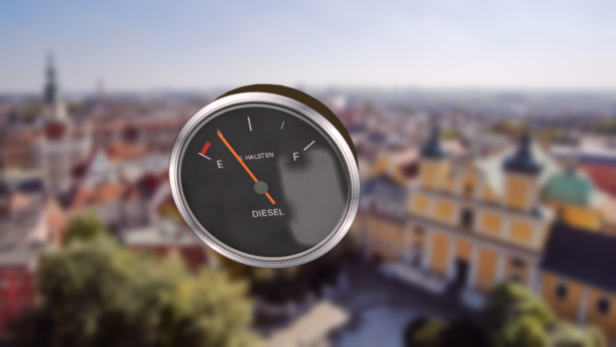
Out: {"value": 0.25}
